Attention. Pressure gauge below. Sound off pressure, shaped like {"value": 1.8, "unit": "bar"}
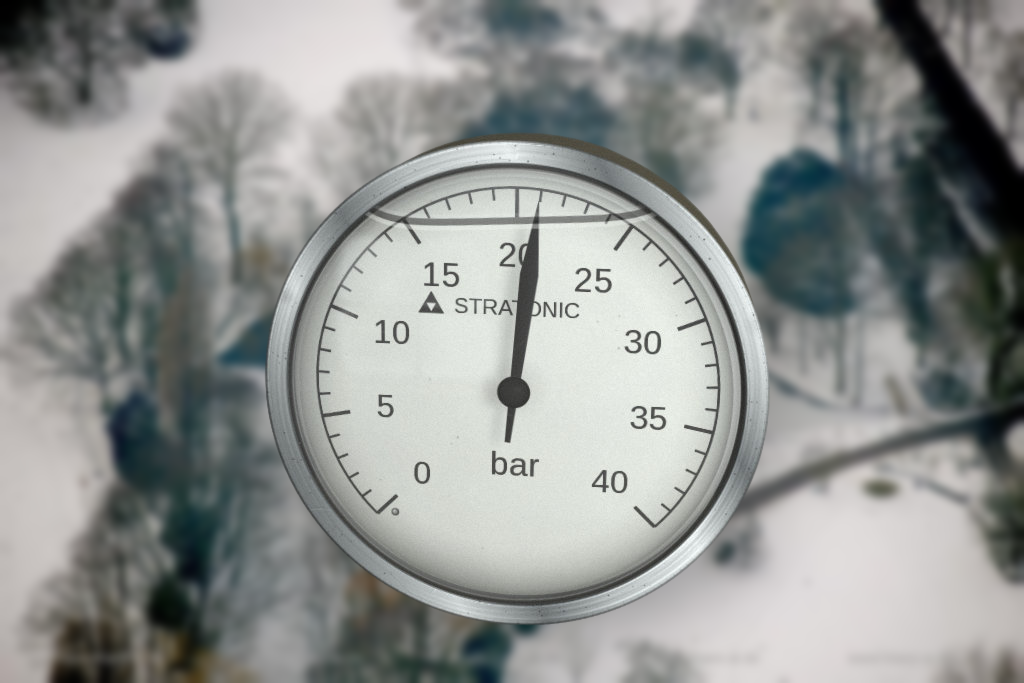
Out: {"value": 21, "unit": "bar"}
